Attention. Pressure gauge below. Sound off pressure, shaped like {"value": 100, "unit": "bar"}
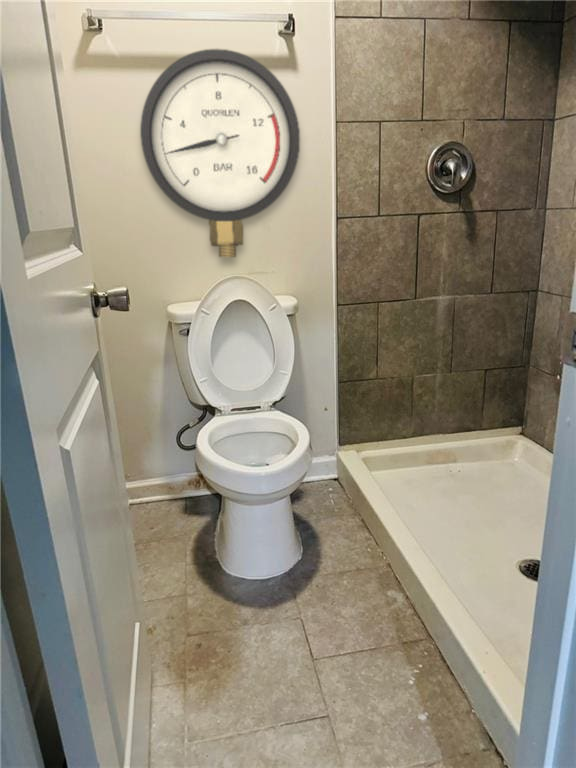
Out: {"value": 2, "unit": "bar"}
